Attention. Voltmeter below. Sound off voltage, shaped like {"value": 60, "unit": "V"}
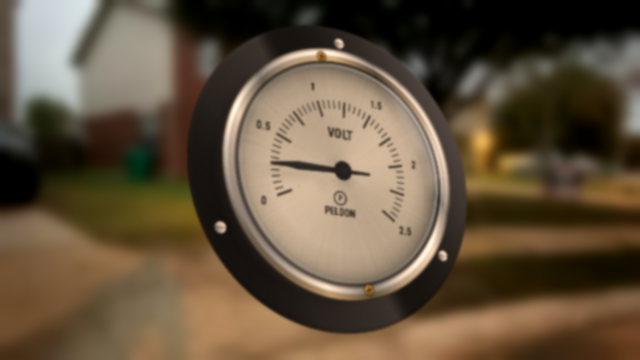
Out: {"value": 0.25, "unit": "V"}
